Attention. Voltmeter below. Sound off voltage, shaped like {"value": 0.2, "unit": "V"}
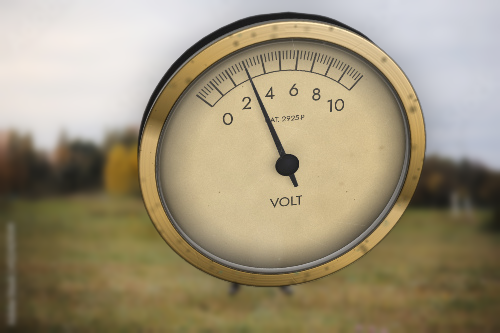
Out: {"value": 3, "unit": "V"}
